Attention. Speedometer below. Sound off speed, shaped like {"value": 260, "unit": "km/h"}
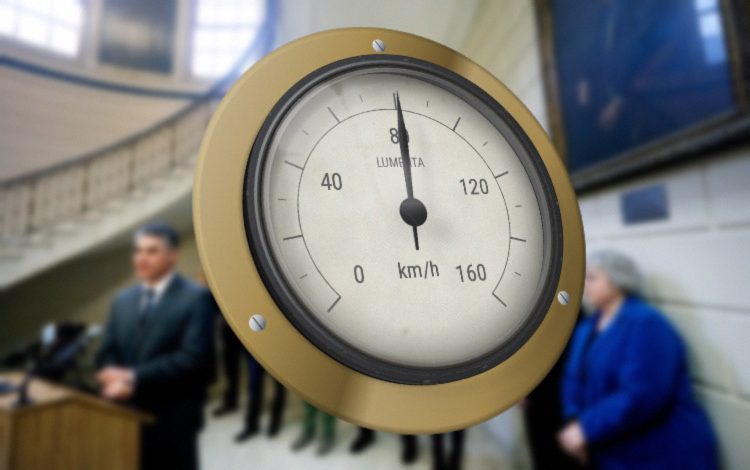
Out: {"value": 80, "unit": "km/h"}
